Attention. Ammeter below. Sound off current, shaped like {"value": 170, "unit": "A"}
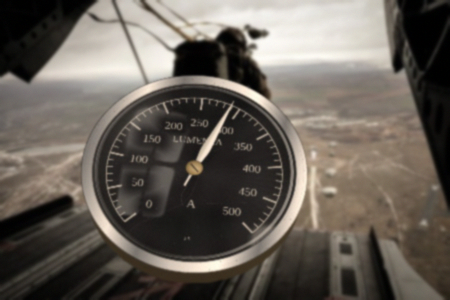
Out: {"value": 290, "unit": "A"}
